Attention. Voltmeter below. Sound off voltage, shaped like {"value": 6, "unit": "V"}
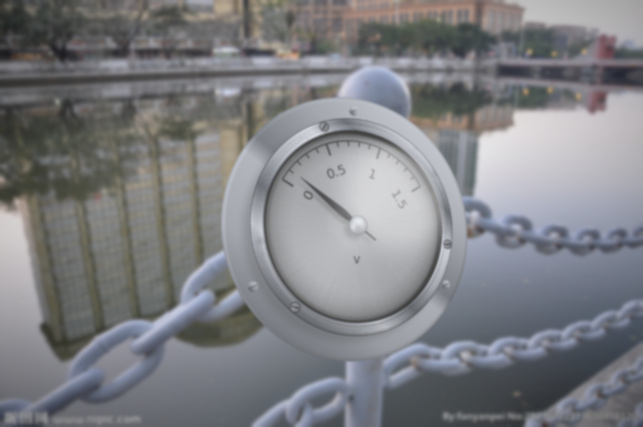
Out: {"value": 0.1, "unit": "V"}
